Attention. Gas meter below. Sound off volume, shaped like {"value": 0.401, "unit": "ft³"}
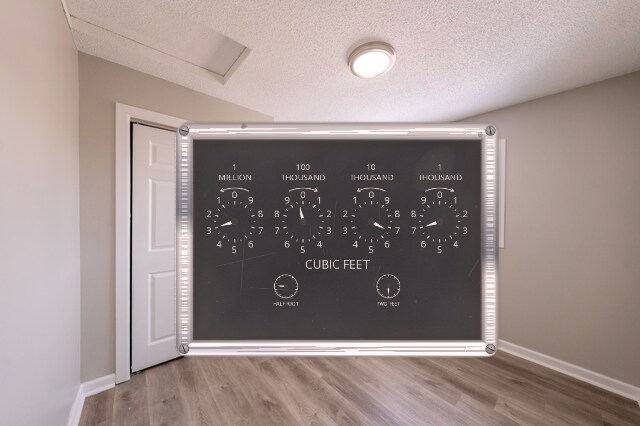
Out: {"value": 296700, "unit": "ft³"}
